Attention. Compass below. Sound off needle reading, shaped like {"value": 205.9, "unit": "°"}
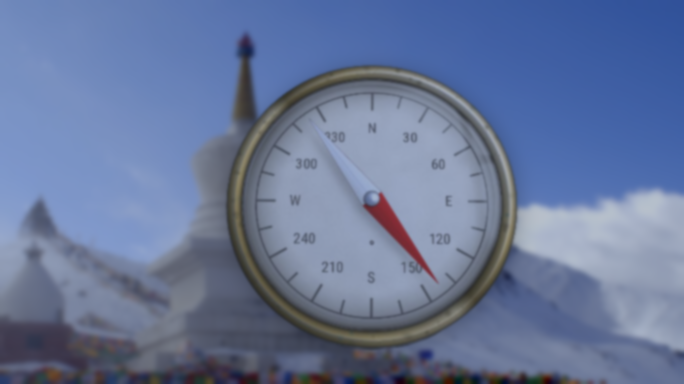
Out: {"value": 142.5, "unit": "°"}
